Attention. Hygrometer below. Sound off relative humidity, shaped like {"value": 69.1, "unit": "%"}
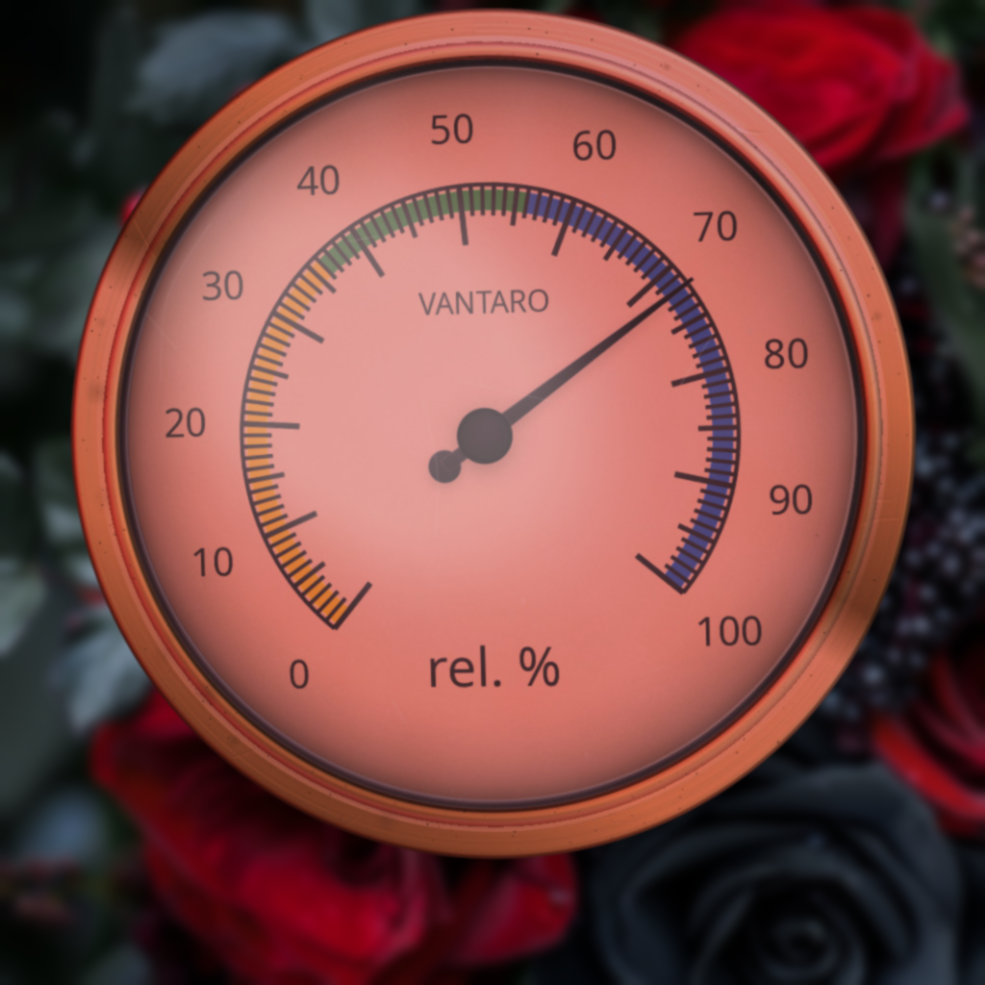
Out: {"value": 72, "unit": "%"}
